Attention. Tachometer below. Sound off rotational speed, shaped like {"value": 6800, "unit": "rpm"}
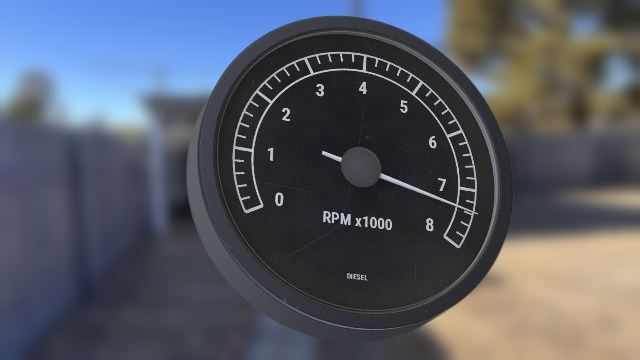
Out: {"value": 7400, "unit": "rpm"}
